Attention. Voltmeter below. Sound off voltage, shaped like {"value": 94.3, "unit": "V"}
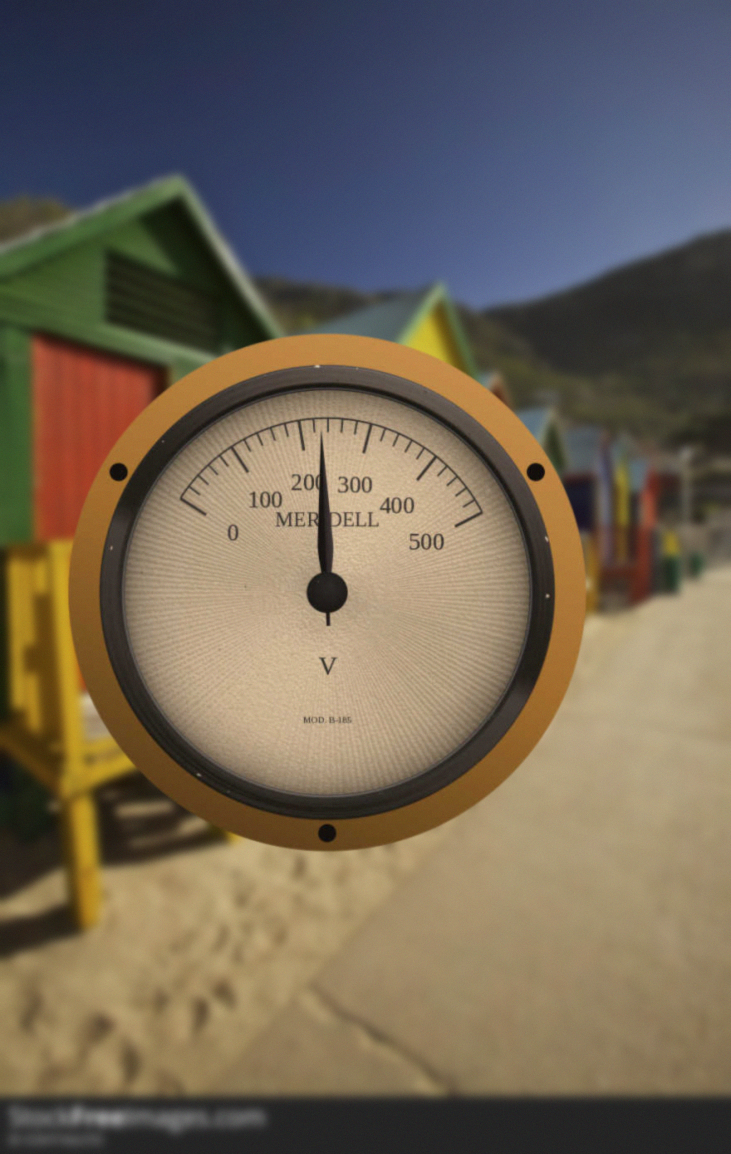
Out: {"value": 230, "unit": "V"}
